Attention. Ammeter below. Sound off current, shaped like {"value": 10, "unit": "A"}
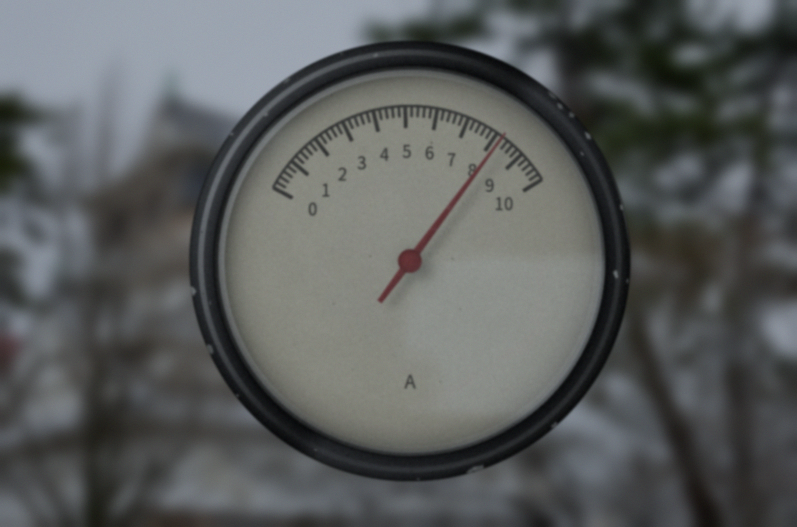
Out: {"value": 8.2, "unit": "A"}
